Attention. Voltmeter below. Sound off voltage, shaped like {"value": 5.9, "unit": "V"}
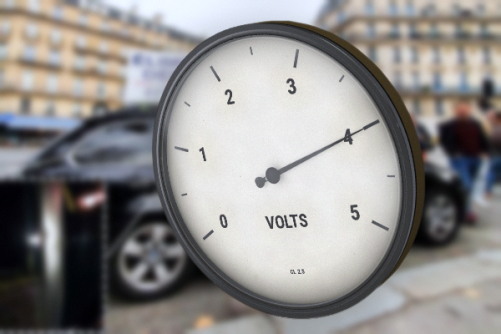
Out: {"value": 4, "unit": "V"}
